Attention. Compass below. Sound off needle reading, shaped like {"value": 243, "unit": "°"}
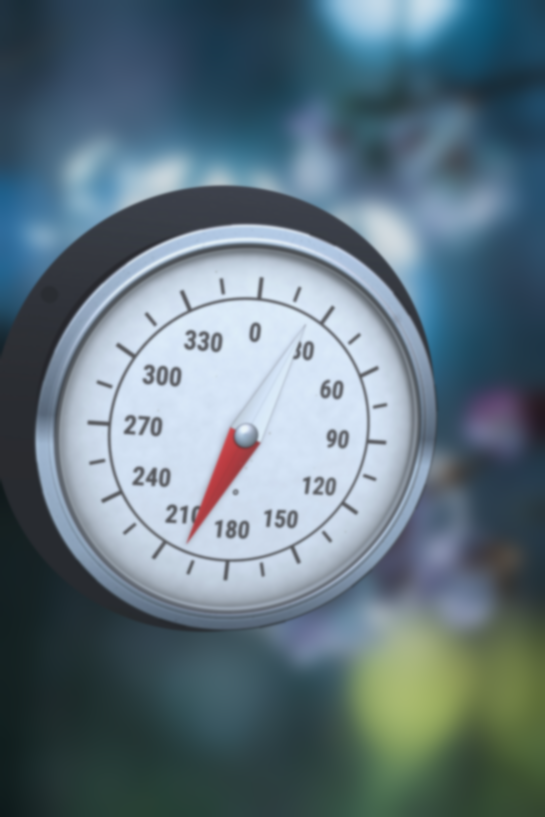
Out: {"value": 202.5, "unit": "°"}
